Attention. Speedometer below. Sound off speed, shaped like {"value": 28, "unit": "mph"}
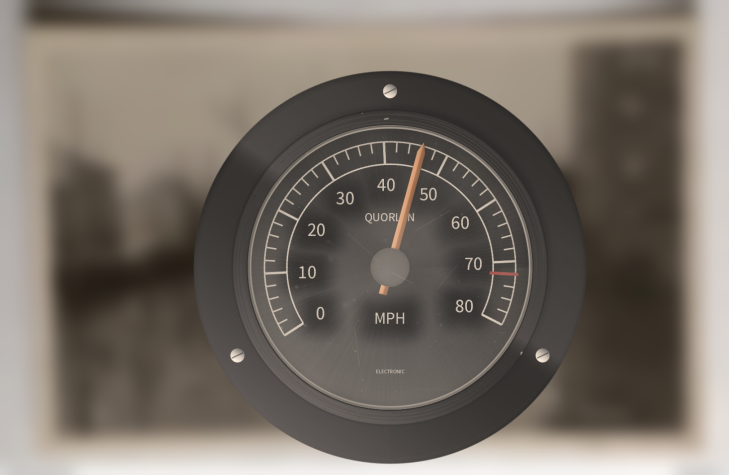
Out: {"value": 46, "unit": "mph"}
